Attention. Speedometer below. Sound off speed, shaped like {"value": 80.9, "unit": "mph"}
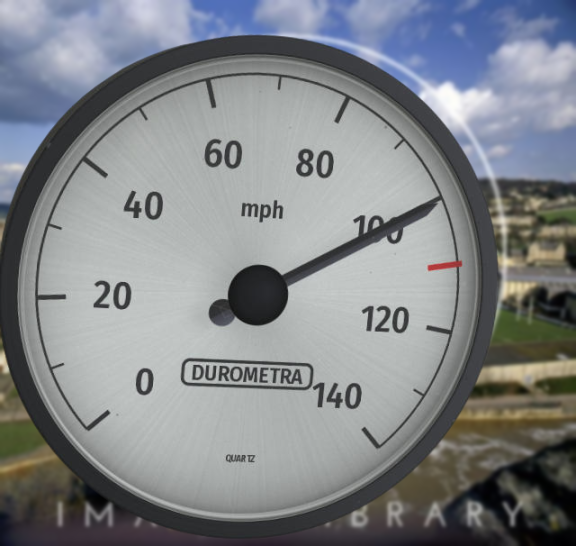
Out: {"value": 100, "unit": "mph"}
